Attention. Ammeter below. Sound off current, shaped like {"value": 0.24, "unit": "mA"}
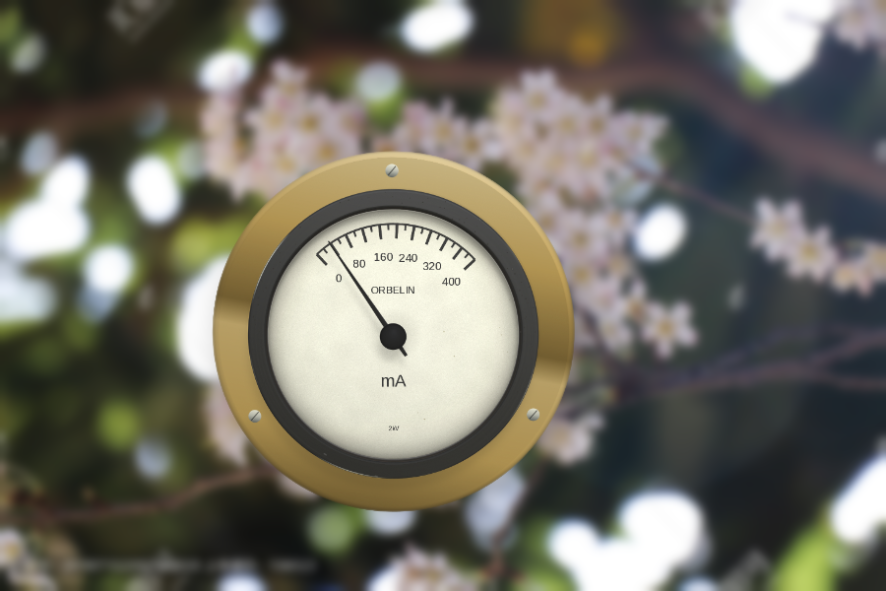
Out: {"value": 40, "unit": "mA"}
